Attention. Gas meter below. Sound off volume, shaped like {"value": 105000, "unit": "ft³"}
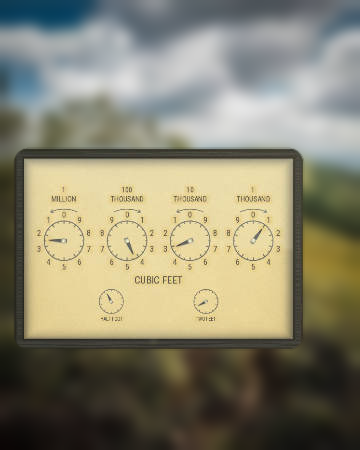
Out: {"value": 243100, "unit": "ft³"}
